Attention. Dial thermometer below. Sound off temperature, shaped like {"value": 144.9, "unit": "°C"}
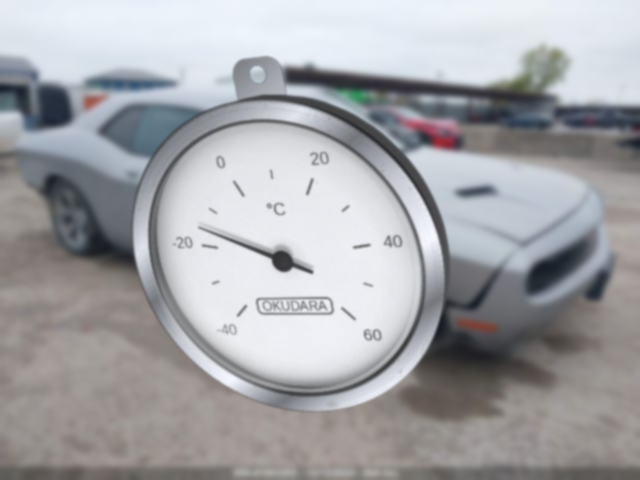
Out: {"value": -15, "unit": "°C"}
